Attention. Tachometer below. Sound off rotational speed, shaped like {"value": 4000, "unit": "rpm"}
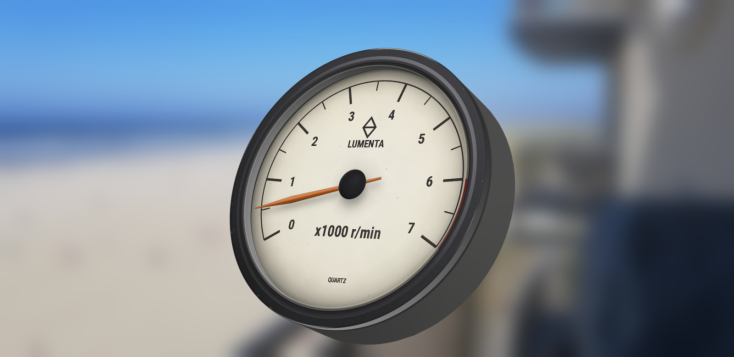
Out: {"value": 500, "unit": "rpm"}
